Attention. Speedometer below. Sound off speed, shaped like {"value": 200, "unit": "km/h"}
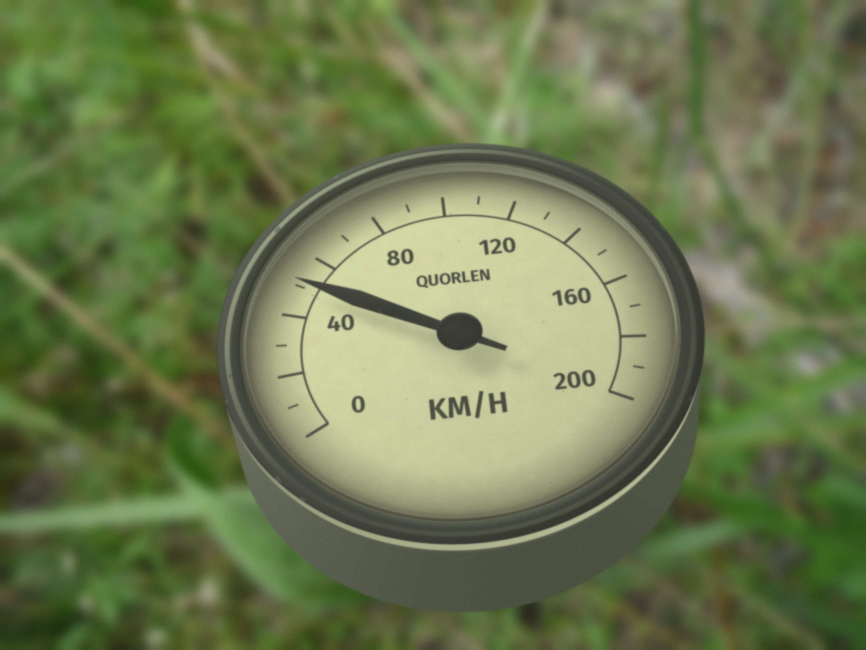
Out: {"value": 50, "unit": "km/h"}
